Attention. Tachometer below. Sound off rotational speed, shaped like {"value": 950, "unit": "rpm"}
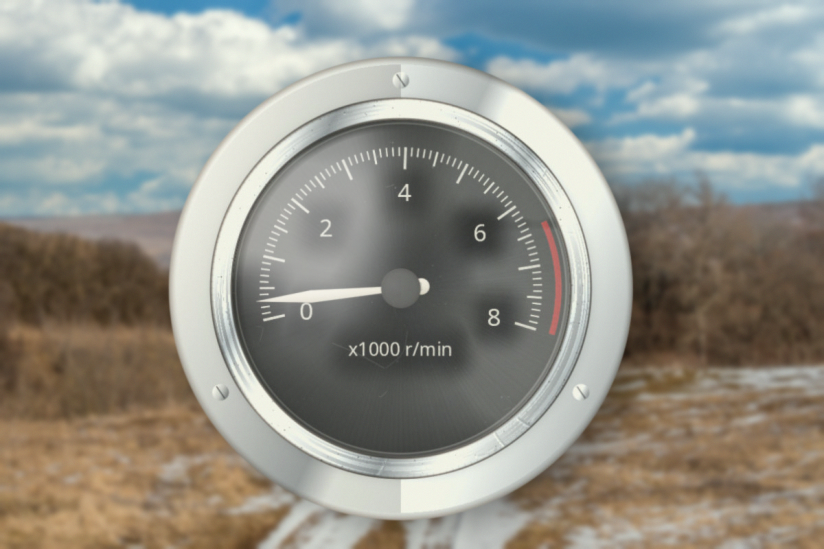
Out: {"value": 300, "unit": "rpm"}
